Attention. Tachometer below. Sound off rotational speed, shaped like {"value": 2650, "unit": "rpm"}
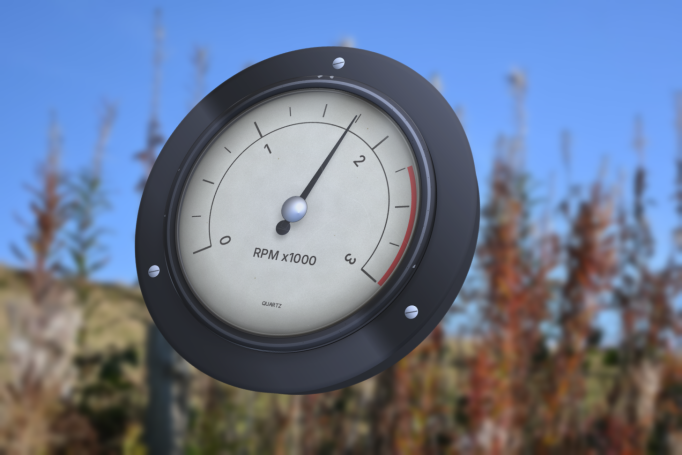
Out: {"value": 1750, "unit": "rpm"}
